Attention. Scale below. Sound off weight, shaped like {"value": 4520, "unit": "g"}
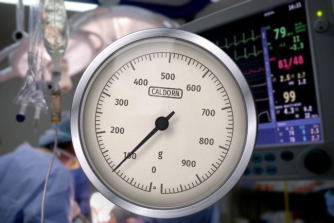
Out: {"value": 100, "unit": "g"}
